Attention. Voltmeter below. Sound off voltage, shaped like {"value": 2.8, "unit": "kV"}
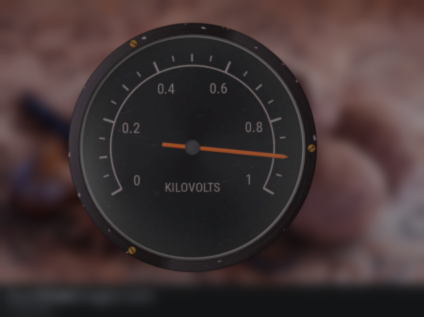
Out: {"value": 0.9, "unit": "kV"}
